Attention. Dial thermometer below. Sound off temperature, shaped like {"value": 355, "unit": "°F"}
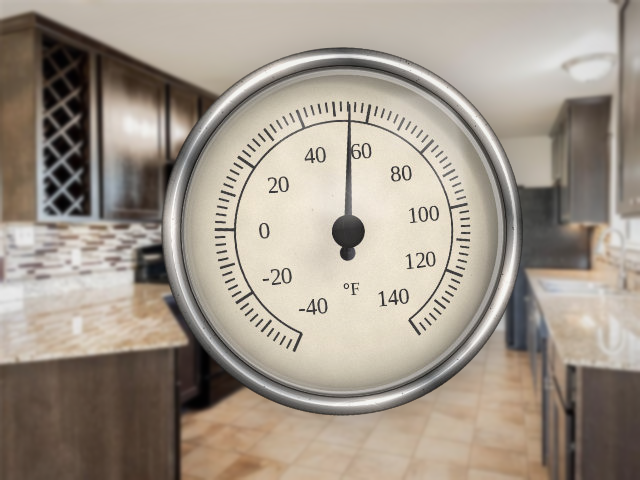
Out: {"value": 54, "unit": "°F"}
